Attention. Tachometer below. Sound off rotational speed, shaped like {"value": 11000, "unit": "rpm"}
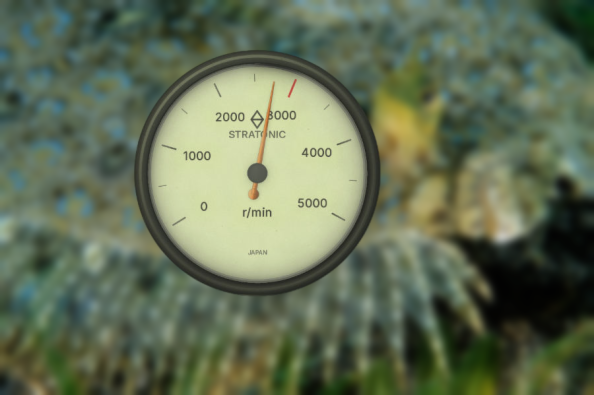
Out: {"value": 2750, "unit": "rpm"}
